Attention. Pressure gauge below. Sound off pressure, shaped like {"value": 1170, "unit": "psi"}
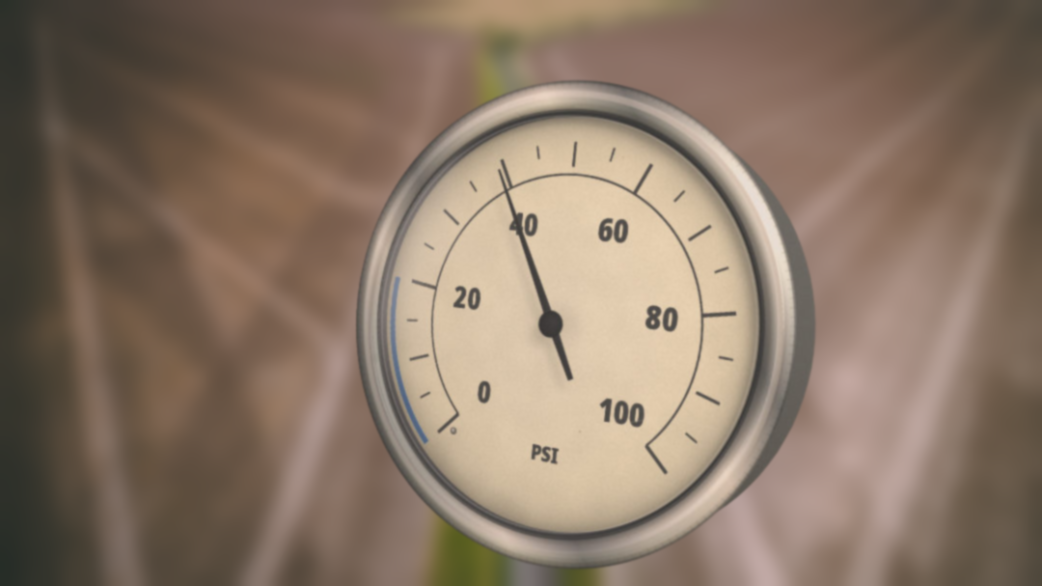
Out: {"value": 40, "unit": "psi"}
